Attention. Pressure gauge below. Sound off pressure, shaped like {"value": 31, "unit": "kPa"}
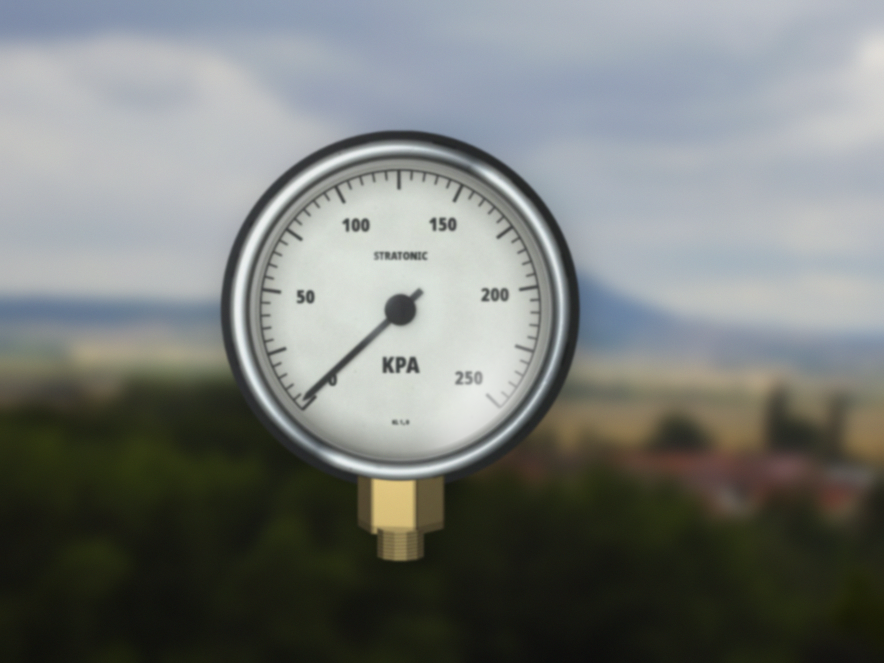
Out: {"value": 2.5, "unit": "kPa"}
